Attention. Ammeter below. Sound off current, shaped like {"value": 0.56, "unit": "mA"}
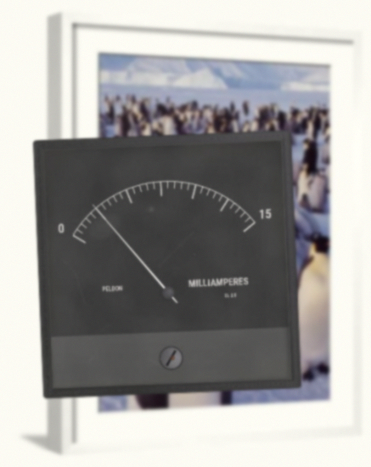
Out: {"value": 2.5, "unit": "mA"}
